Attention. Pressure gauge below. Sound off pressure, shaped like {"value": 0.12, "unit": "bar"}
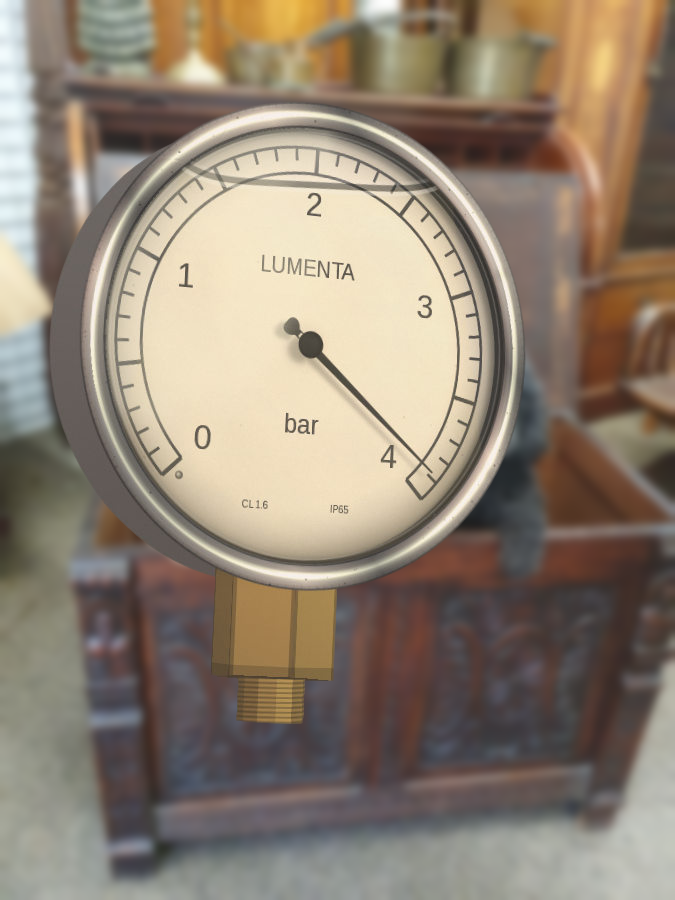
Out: {"value": 3.9, "unit": "bar"}
